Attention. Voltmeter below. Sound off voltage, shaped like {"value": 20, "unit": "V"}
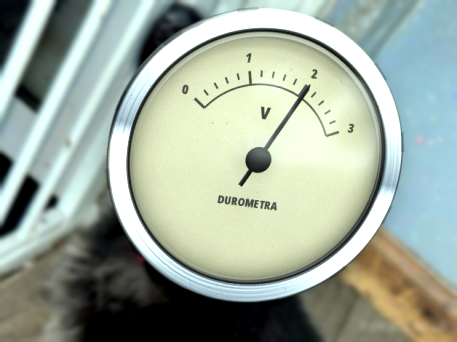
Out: {"value": 2, "unit": "V"}
